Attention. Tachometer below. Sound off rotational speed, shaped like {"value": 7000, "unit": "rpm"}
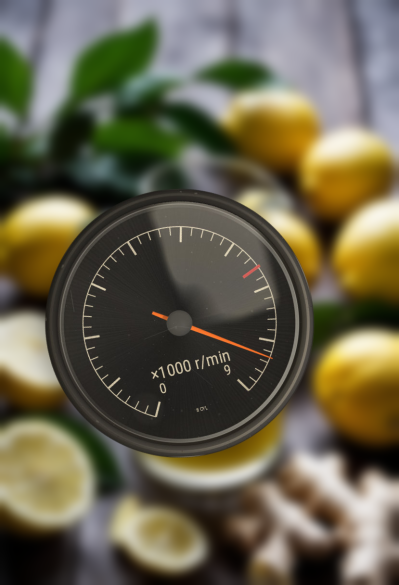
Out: {"value": 8300, "unit": "rpm"}
